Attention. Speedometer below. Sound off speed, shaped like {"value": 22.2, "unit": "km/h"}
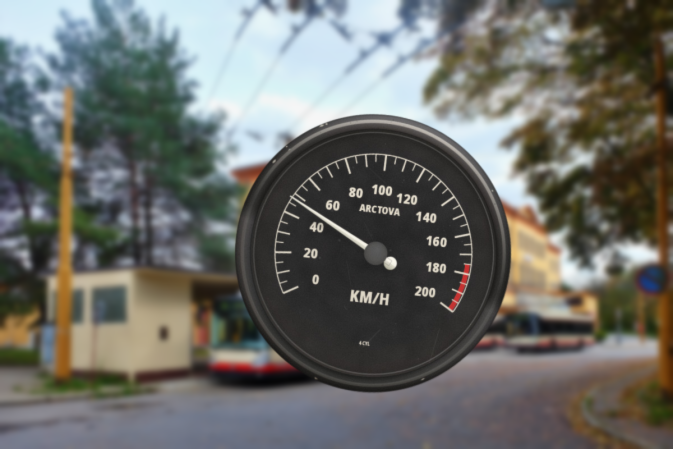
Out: {"value": 47.5, "unit": "km/h"}
